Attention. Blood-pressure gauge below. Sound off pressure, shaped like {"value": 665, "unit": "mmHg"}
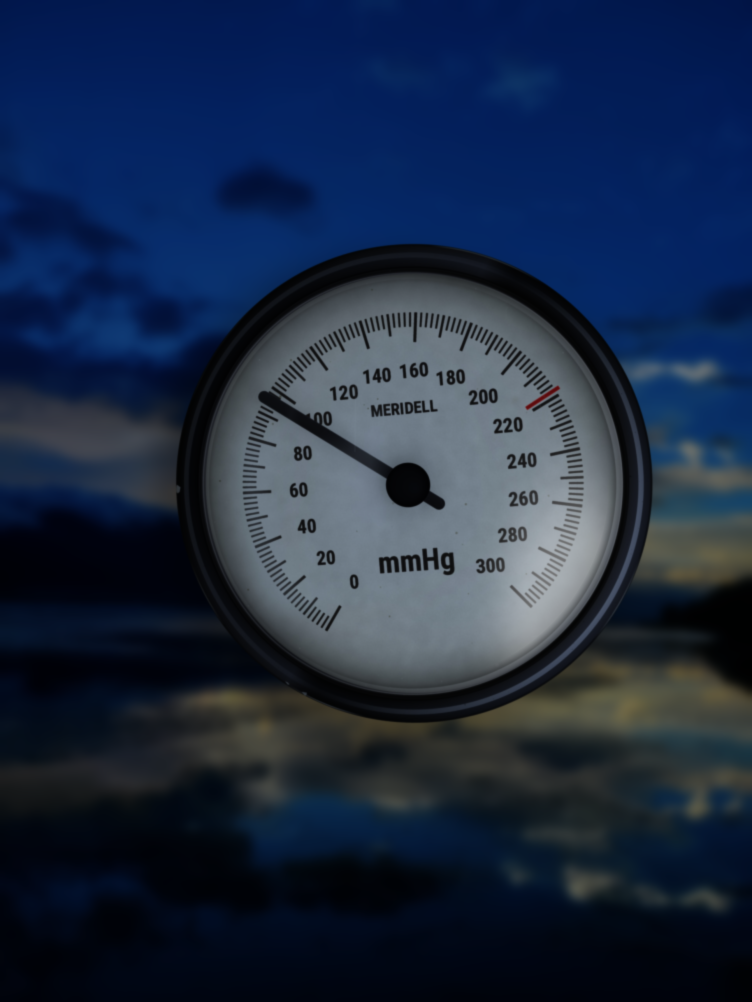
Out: {"value": 96, "unit": "mmHg"}
